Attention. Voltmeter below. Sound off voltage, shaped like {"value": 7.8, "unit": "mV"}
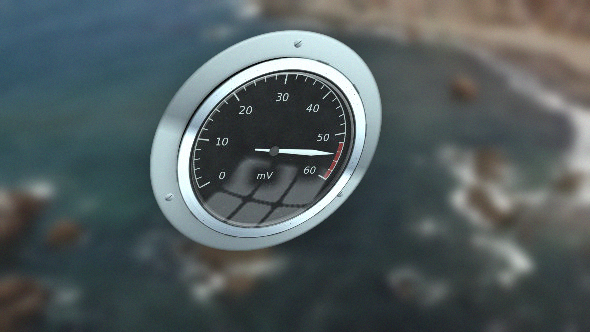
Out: {"value": 54, "unit": "mV"}
